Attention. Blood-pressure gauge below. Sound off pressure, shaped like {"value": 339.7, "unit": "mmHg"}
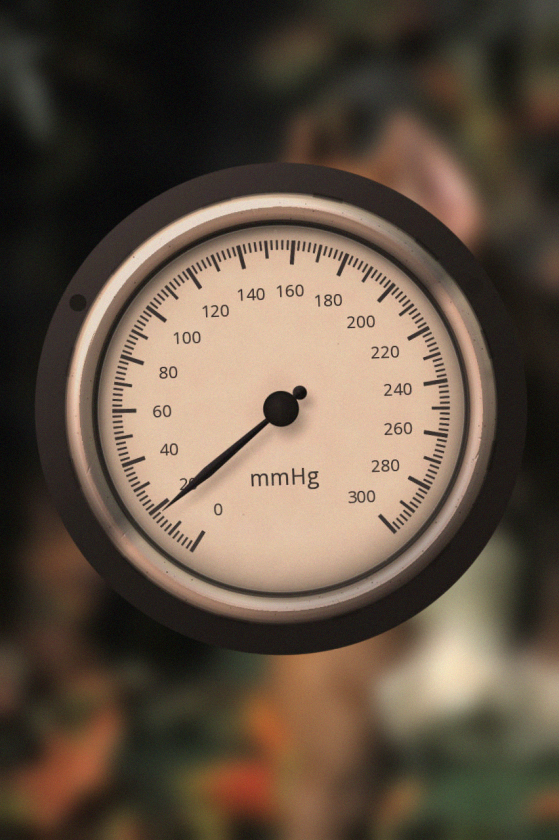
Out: {"value": 18, "unit": "mmHg"}
